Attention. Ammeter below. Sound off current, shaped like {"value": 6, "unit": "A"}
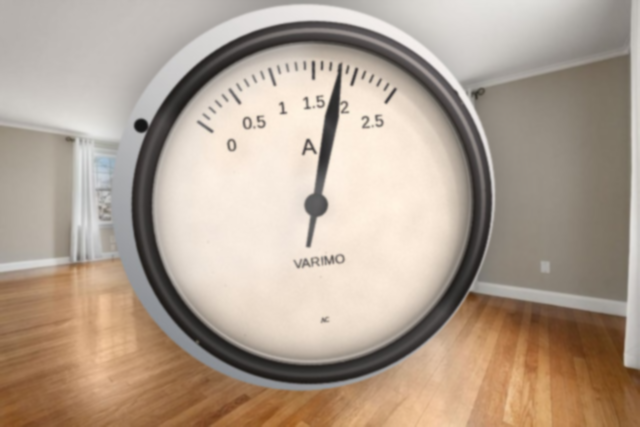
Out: {"value": 1.8, "unit": "A"}
